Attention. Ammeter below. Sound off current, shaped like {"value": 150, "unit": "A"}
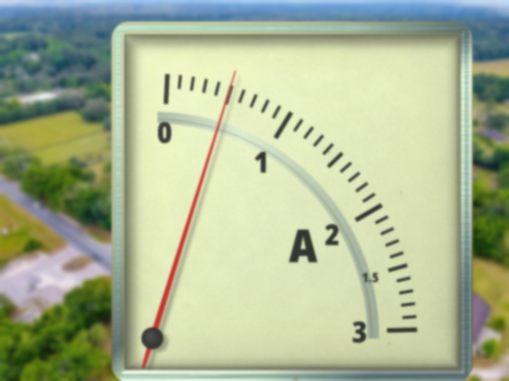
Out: {"value": 0.5, "unit": "A"}
